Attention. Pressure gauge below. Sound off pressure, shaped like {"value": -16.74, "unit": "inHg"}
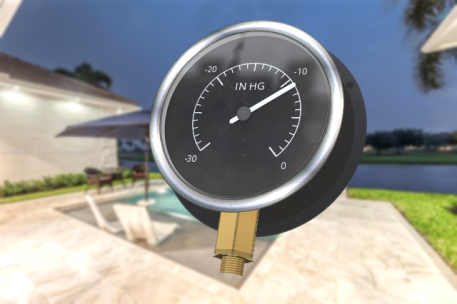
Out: {"value": -9, "unit": "inHg"}
